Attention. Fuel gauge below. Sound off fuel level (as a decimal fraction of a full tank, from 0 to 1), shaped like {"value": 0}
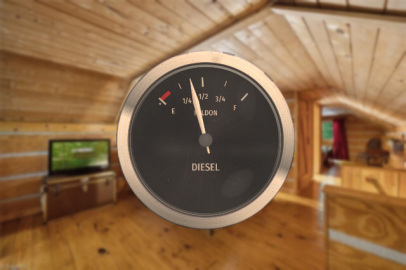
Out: {"value": 0.375}
